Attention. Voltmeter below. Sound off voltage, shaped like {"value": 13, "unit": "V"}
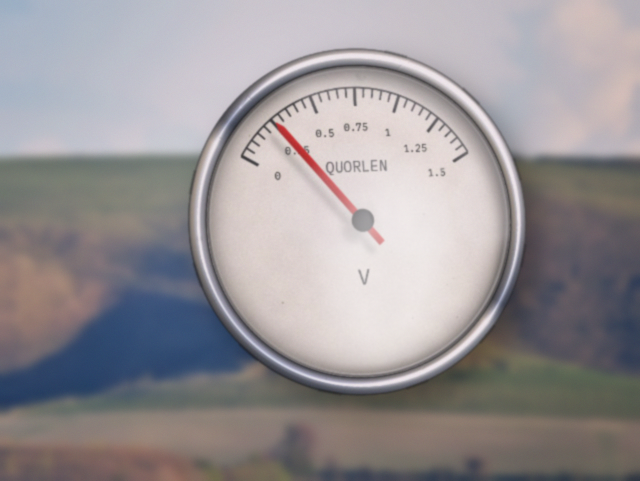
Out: {"value": 0.25, "unit": "V"}
